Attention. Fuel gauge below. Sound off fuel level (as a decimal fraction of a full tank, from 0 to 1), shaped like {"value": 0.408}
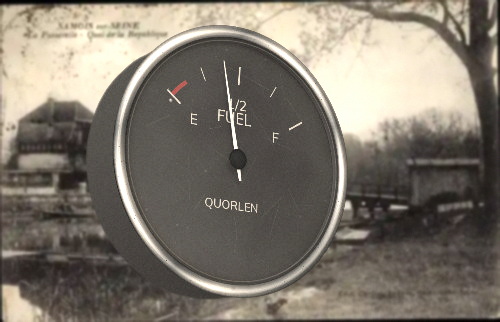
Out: {"value": 0.375}
